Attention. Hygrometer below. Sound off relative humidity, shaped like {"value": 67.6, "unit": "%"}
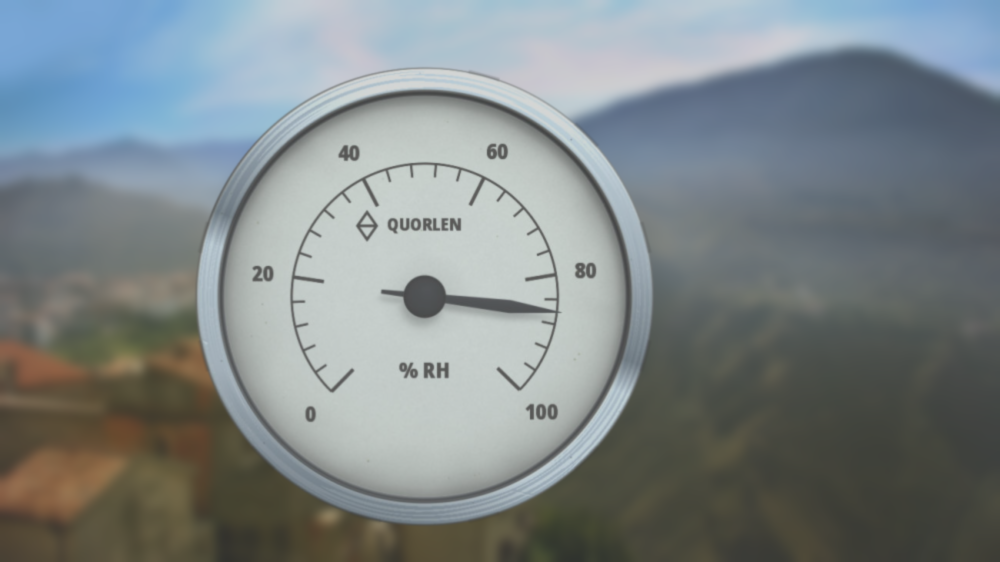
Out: {"value": 86, "unit": "%"}
